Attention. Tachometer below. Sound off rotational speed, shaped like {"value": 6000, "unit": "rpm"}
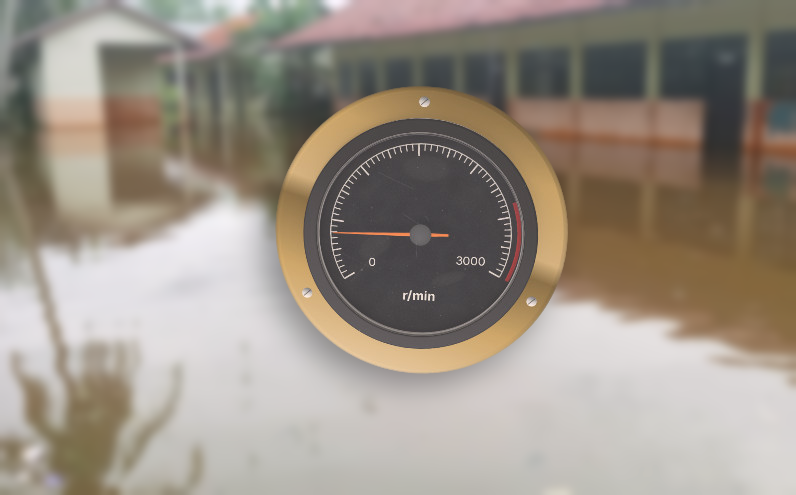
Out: {"value": 400, "unit": "rpm"}
